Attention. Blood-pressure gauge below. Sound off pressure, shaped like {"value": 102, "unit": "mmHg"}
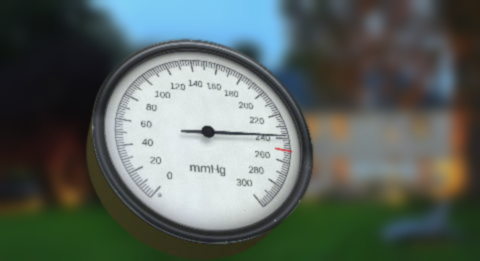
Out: {"value": 240, "unit": "mmHg"}
